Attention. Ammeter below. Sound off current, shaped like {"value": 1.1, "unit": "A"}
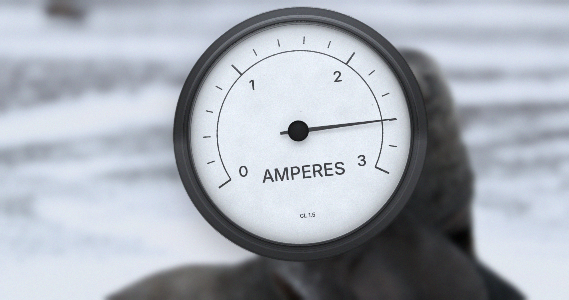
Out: {"value": 2.6, "unit": "A"}
